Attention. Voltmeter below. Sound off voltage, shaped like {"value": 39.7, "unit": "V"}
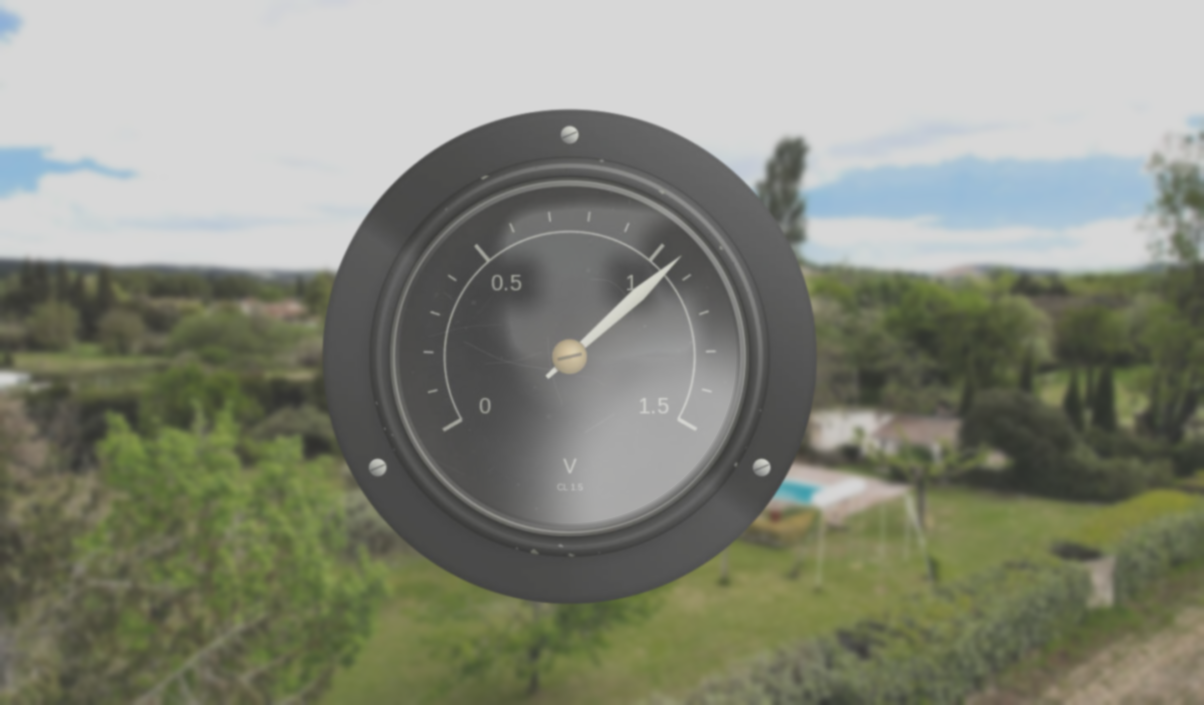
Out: {"value": 1.05, "unit": "V"}
